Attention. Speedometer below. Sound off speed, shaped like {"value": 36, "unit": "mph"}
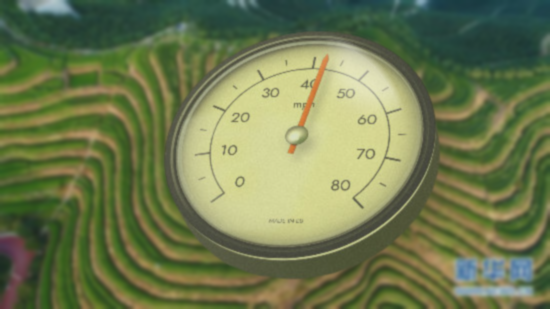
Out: {"value": 42.5, "unit": "mph"}
